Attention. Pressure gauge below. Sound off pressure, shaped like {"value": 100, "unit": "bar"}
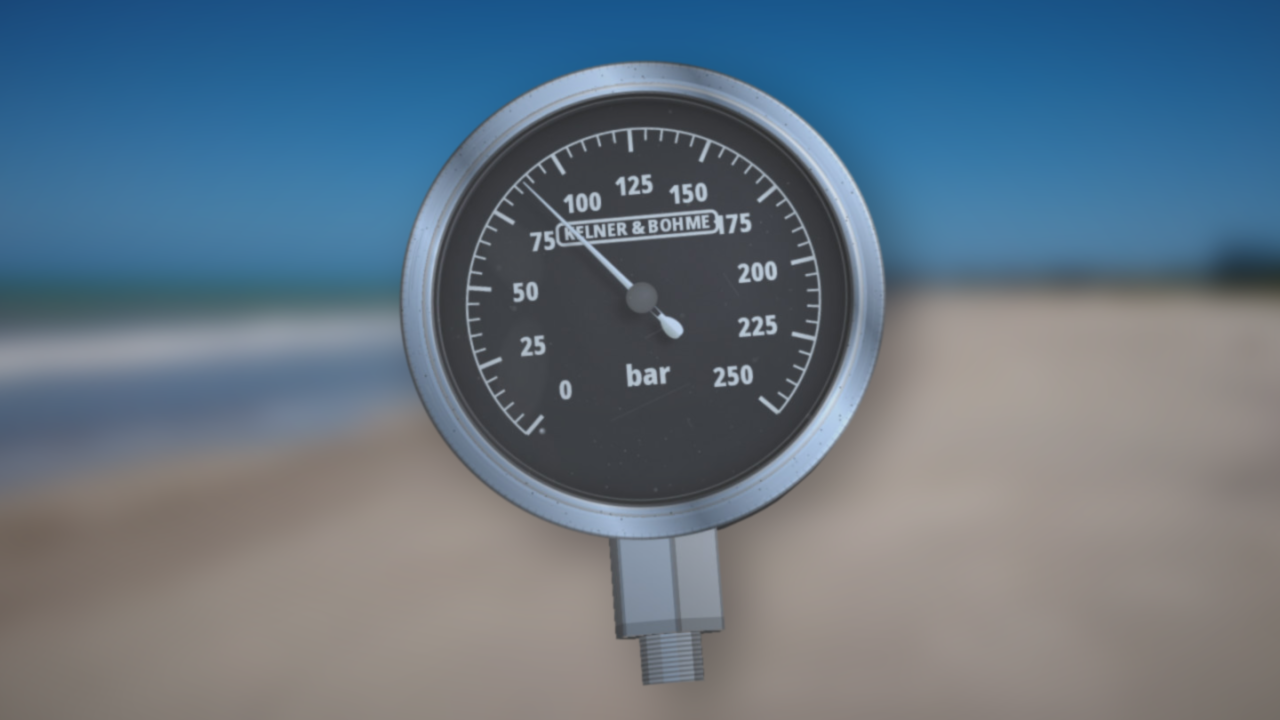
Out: {"value": 87.5, "unit": "bar"}
